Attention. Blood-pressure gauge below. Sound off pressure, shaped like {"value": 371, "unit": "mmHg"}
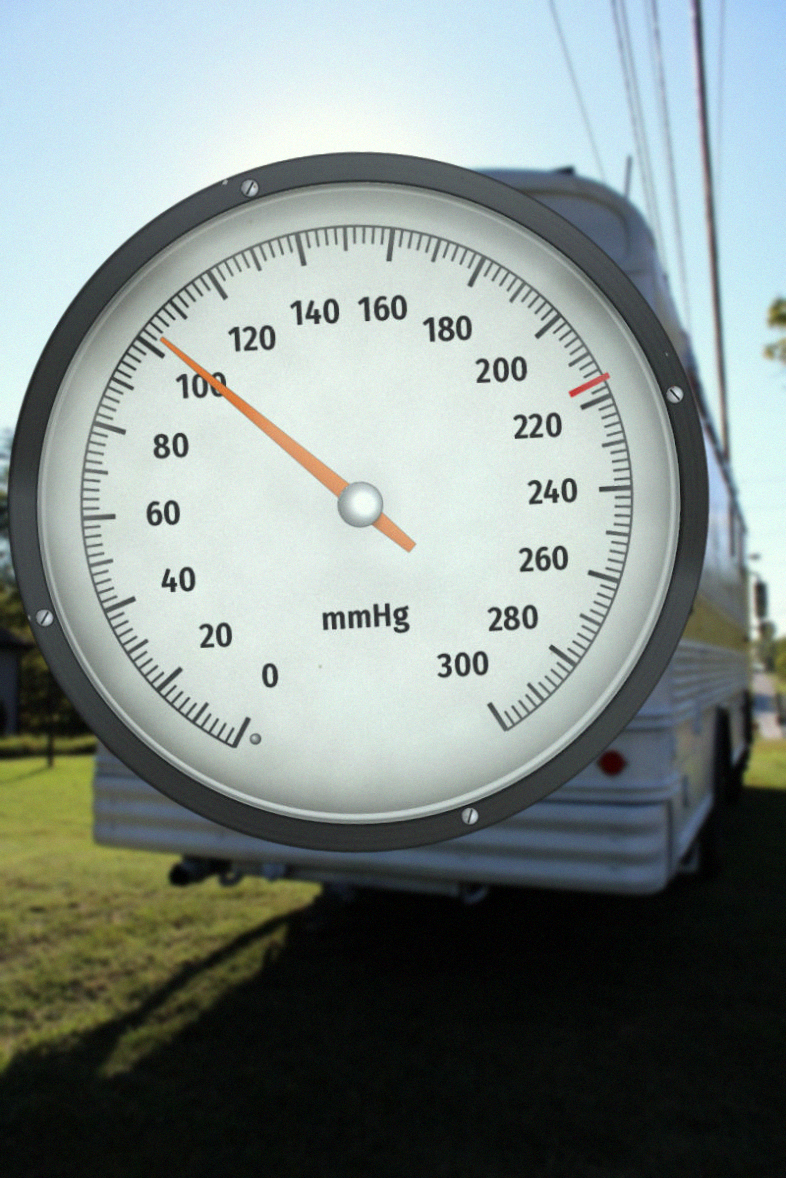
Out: {"value": 103, "unit": "mmHg"}
